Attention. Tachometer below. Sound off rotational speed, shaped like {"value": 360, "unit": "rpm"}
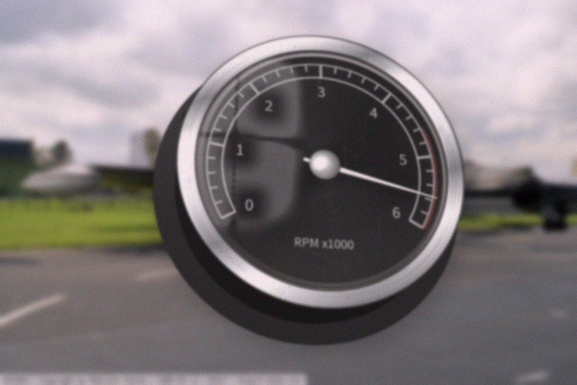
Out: {"value": 5600, "unit": "rpm"}
